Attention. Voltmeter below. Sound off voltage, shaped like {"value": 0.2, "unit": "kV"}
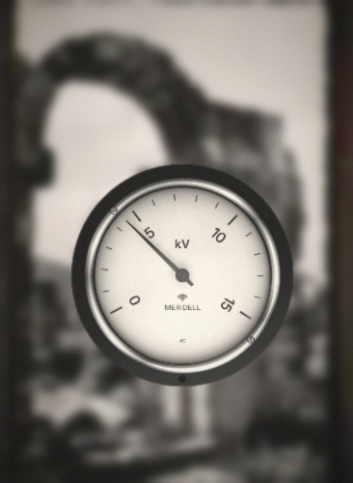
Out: {"value": 4.5, "unit": "kV"}
